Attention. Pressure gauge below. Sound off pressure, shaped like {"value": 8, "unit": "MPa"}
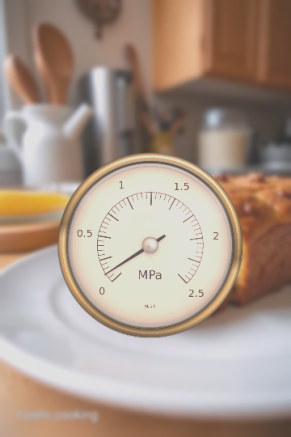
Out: {"value": 0.1, "unit": "MPa"}
